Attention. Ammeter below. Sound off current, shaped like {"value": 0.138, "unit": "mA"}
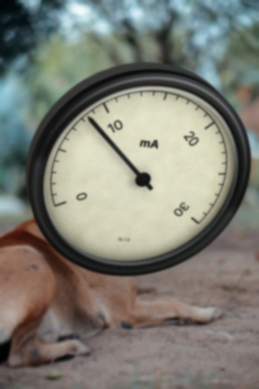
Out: {"value": 8.5, "unit": "mA"}
